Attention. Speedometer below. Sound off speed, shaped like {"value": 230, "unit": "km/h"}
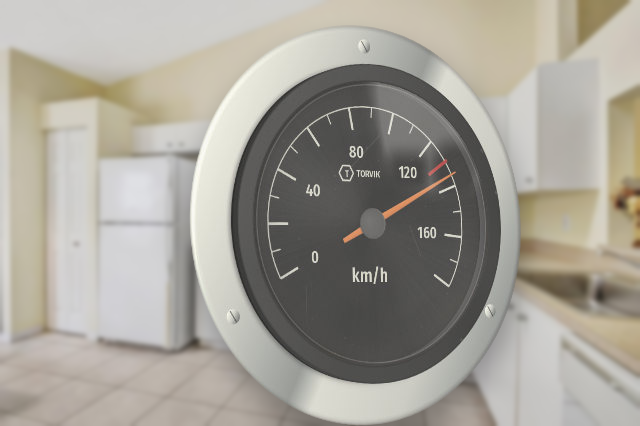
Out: {"value": 135, "unit": "km/h"}
